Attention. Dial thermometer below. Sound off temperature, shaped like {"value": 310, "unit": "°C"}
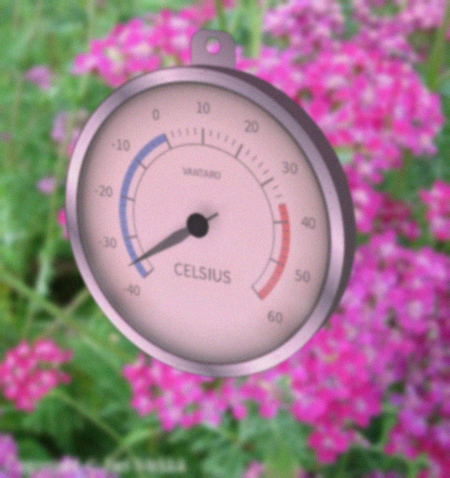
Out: {"value": -36, "unit": "°C"}
